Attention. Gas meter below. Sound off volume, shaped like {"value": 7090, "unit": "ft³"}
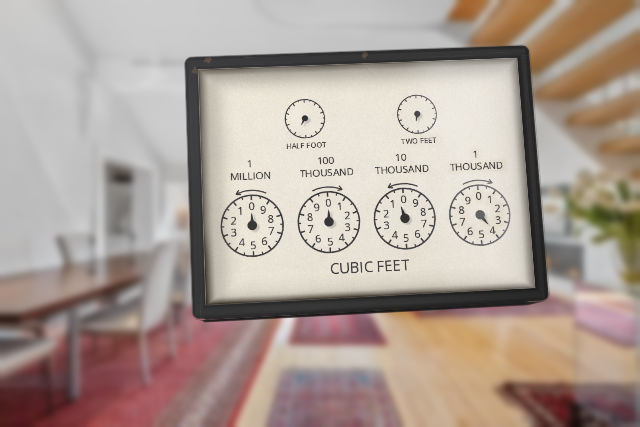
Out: {"value": 400, "unit": "ft³"}
